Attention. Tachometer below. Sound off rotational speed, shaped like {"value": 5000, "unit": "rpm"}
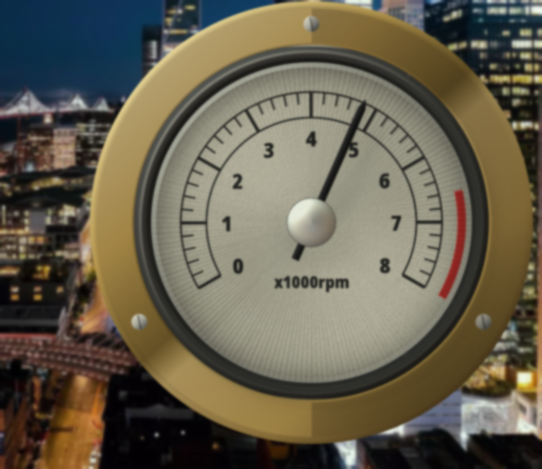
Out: {"value": 4800, "unit": "rpm"}
